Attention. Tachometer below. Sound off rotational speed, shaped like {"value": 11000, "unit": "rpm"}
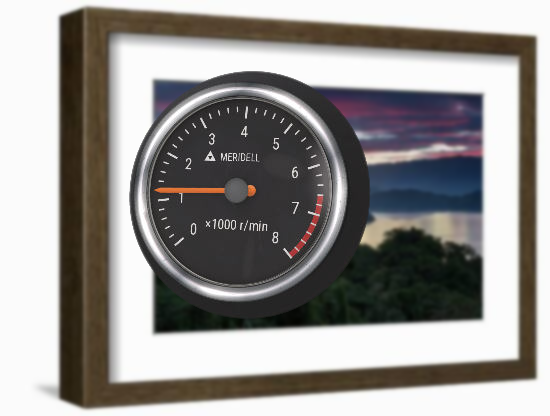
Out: {"value": 1200, "unit": "rpm"}
